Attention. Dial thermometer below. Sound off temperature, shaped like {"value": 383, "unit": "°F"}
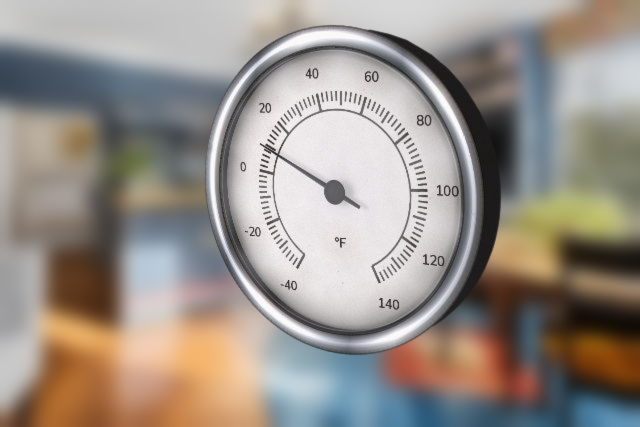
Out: {"value": 10, "unit": "°F"}
